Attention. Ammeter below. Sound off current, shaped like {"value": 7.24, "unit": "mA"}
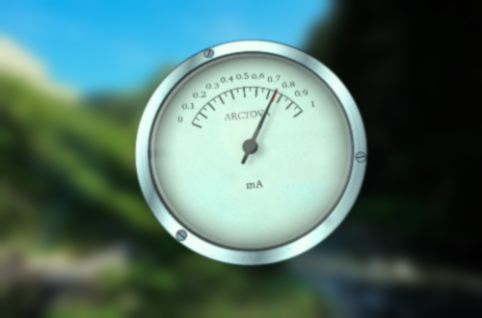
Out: {"value": 0.75, "unit": "mA"}
